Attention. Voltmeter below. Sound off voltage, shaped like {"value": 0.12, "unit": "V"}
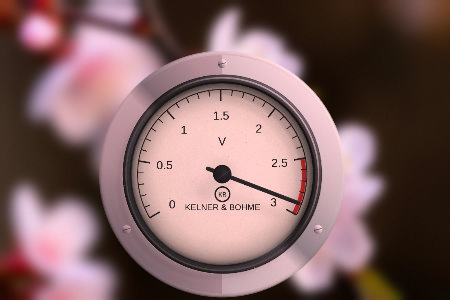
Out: {"value": 2.9, "unit": "V"}
